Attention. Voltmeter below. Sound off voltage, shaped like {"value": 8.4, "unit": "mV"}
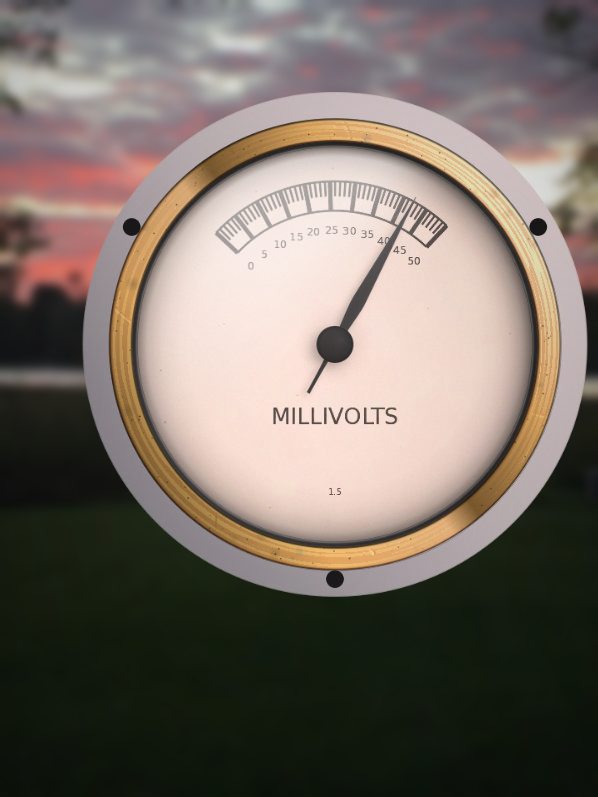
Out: {"value": 42, "unit": "mV"}
